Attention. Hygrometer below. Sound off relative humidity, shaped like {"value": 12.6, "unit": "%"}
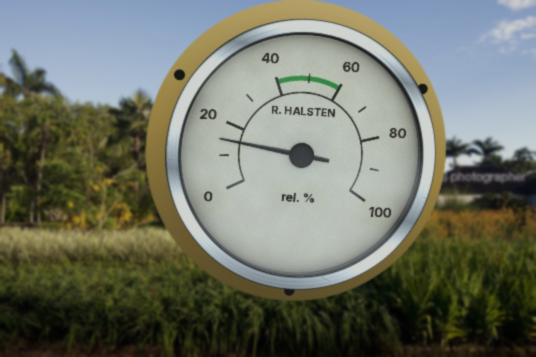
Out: {"value": 15, "unit": "%"}
